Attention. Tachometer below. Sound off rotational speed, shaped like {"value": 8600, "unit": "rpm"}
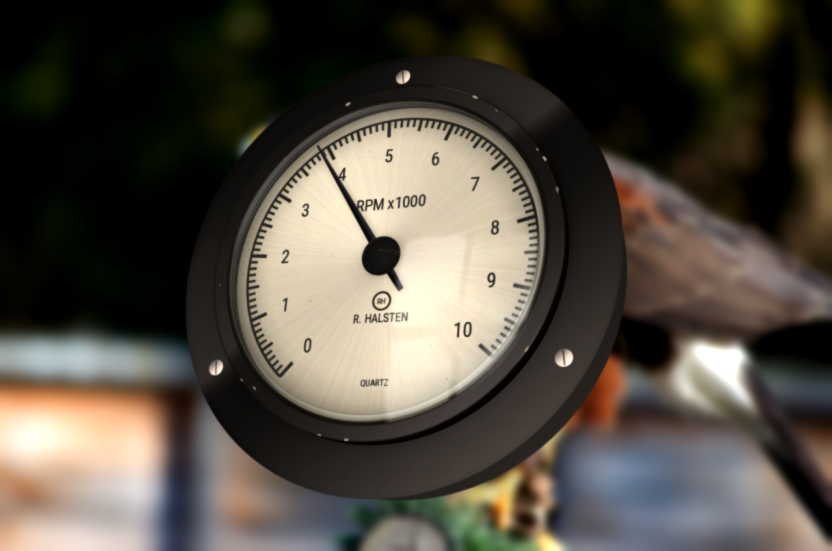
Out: {"value": 3900, "unit": "rpm"}
